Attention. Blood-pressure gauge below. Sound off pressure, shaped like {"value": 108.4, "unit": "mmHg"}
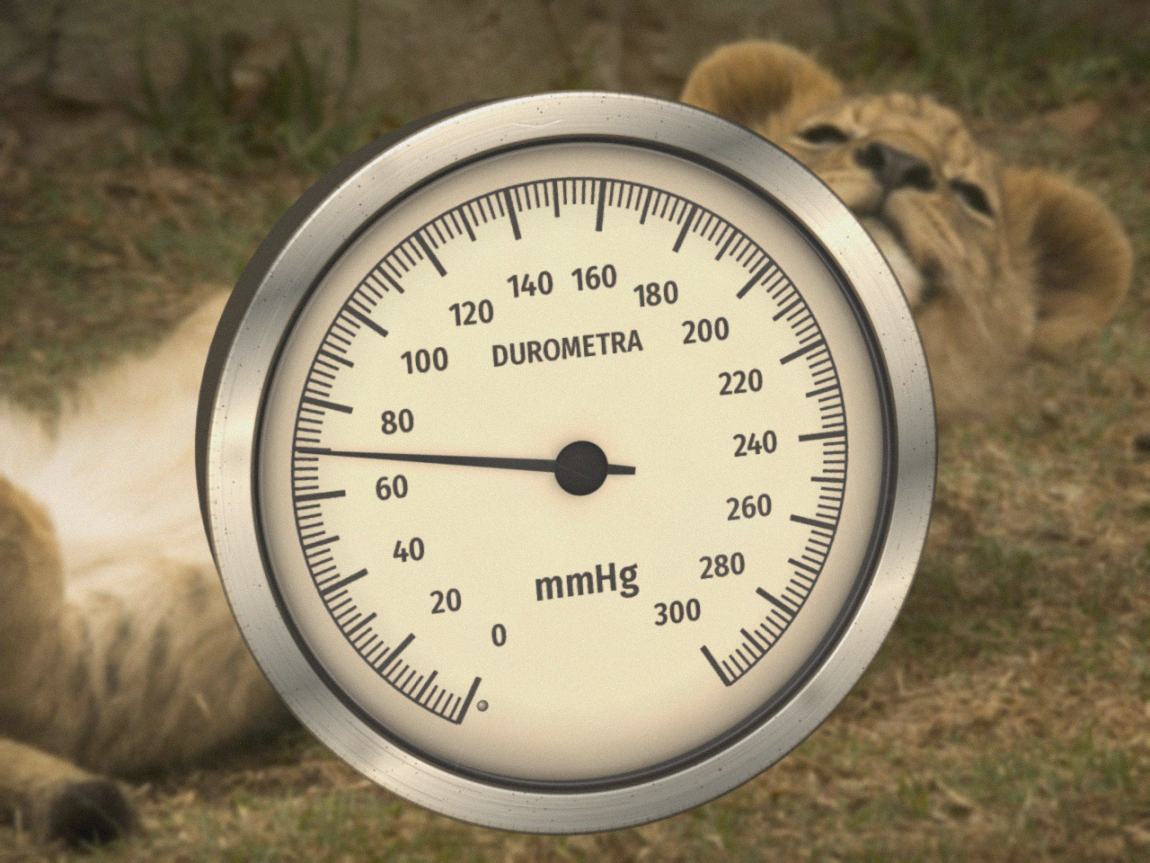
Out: {"value": 70, "unit": "mmHg"}
